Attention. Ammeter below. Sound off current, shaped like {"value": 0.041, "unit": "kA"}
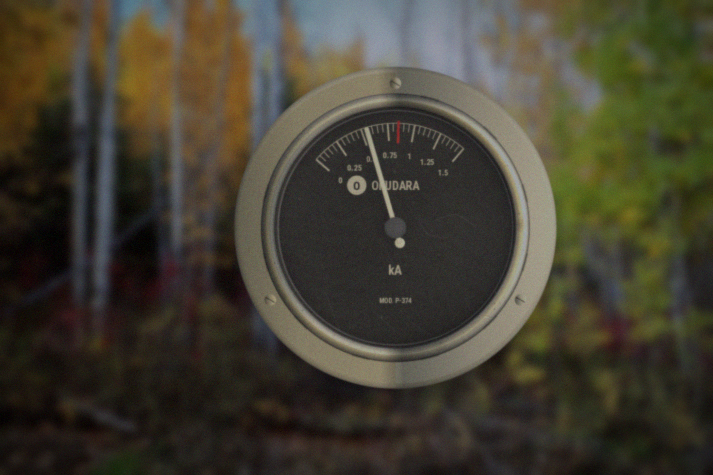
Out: {"value": 0.55, "unit": "kA"}
